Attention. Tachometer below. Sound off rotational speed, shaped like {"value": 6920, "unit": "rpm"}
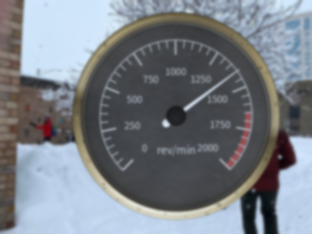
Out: {"value": 1400, "unit": "rpm"}
